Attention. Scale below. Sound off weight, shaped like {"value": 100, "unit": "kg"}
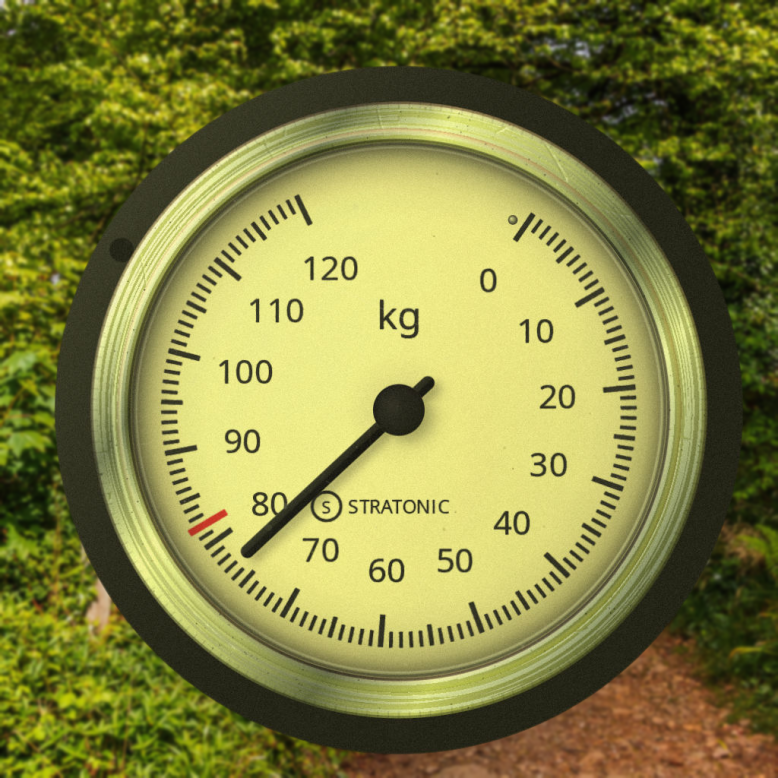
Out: {"value": 77, "unit": "kg"}
